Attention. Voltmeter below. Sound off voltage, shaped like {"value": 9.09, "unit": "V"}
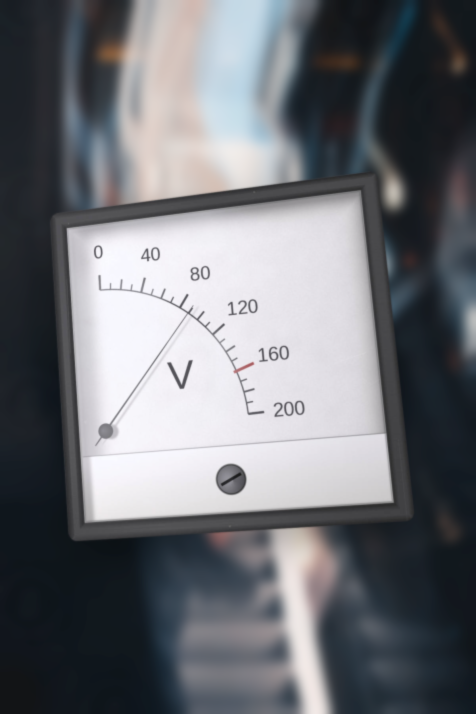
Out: {"value": 90, "unit": "V"}
